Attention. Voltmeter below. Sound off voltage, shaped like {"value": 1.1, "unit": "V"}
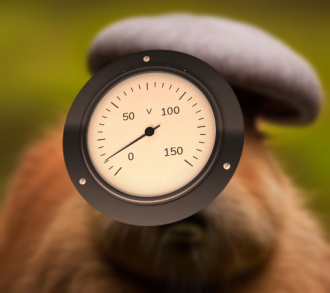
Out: {"value": 10, "unit": "V"}
